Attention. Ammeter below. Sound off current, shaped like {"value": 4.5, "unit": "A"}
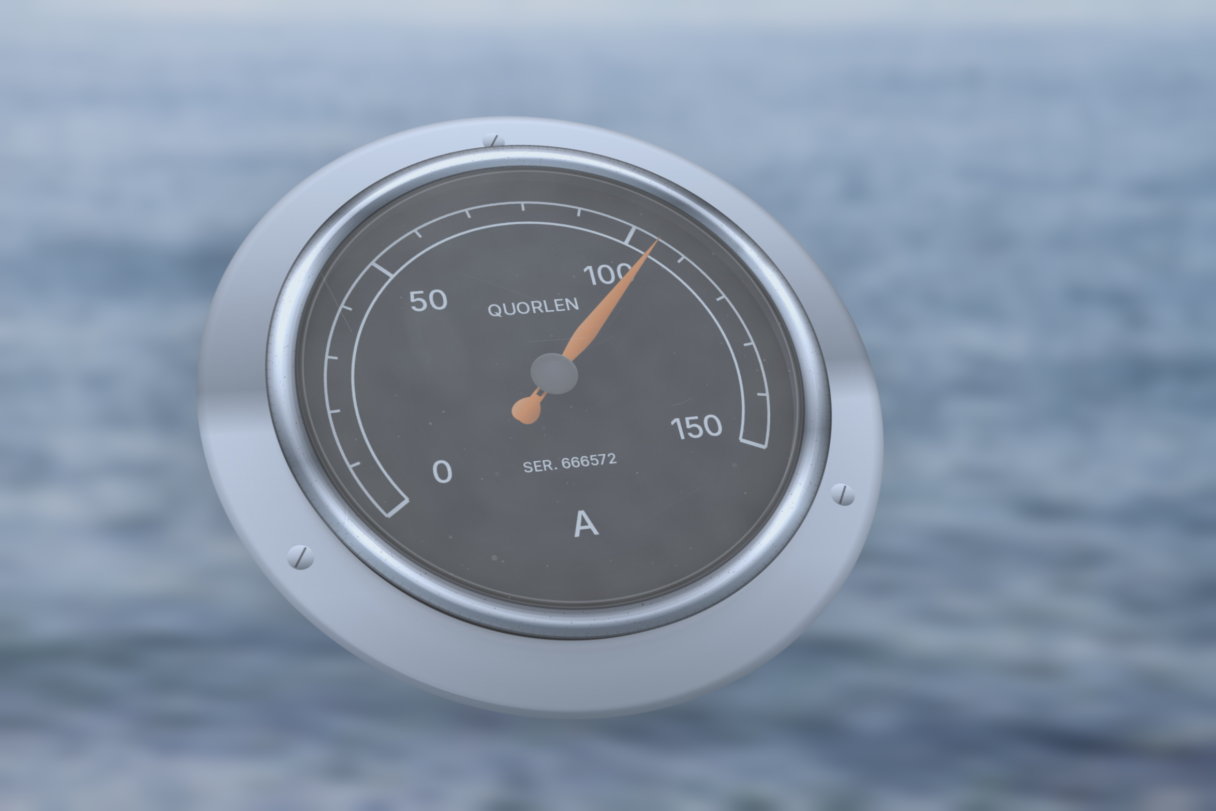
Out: {"value": 105, "unit": "A"}
